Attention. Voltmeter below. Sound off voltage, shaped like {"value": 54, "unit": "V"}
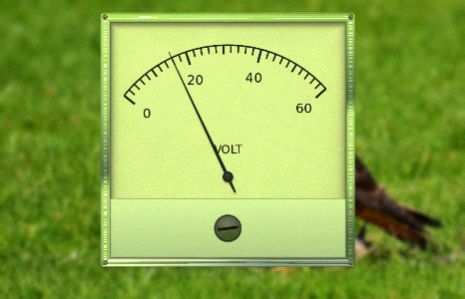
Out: {"value": 16, "unit": "V"}
